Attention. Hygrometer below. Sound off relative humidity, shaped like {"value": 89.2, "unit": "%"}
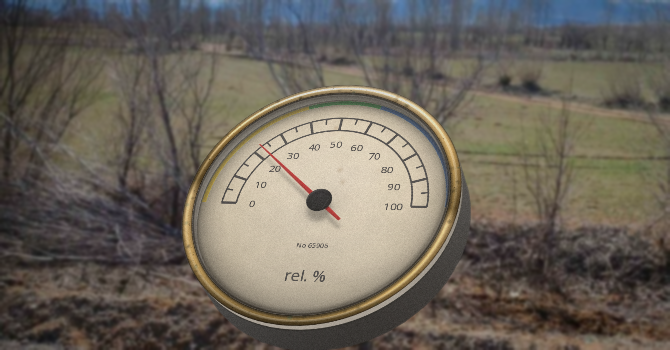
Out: {"value": 22.5, "unit": "%"}
